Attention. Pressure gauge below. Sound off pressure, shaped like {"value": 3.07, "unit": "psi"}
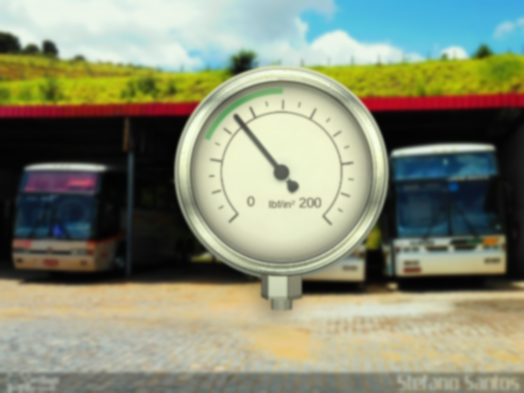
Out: {"value": 70, "unit": "psi"}
